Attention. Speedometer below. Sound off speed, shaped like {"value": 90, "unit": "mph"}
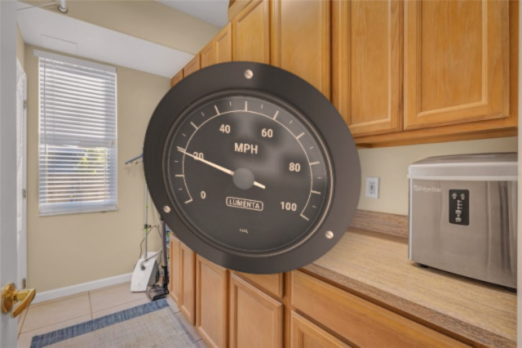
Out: {"value": 20, "unit": "mph"}
